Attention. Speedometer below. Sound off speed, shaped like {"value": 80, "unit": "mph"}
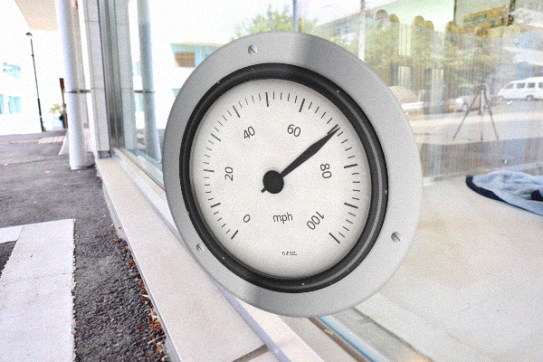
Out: {"value": 71, "unit": "mph"}
